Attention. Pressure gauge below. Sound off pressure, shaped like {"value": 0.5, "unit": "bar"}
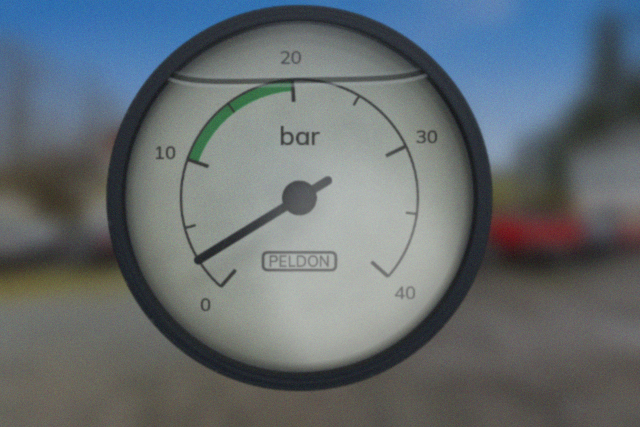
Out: {"value": 2.5, "unit": "bar"}
